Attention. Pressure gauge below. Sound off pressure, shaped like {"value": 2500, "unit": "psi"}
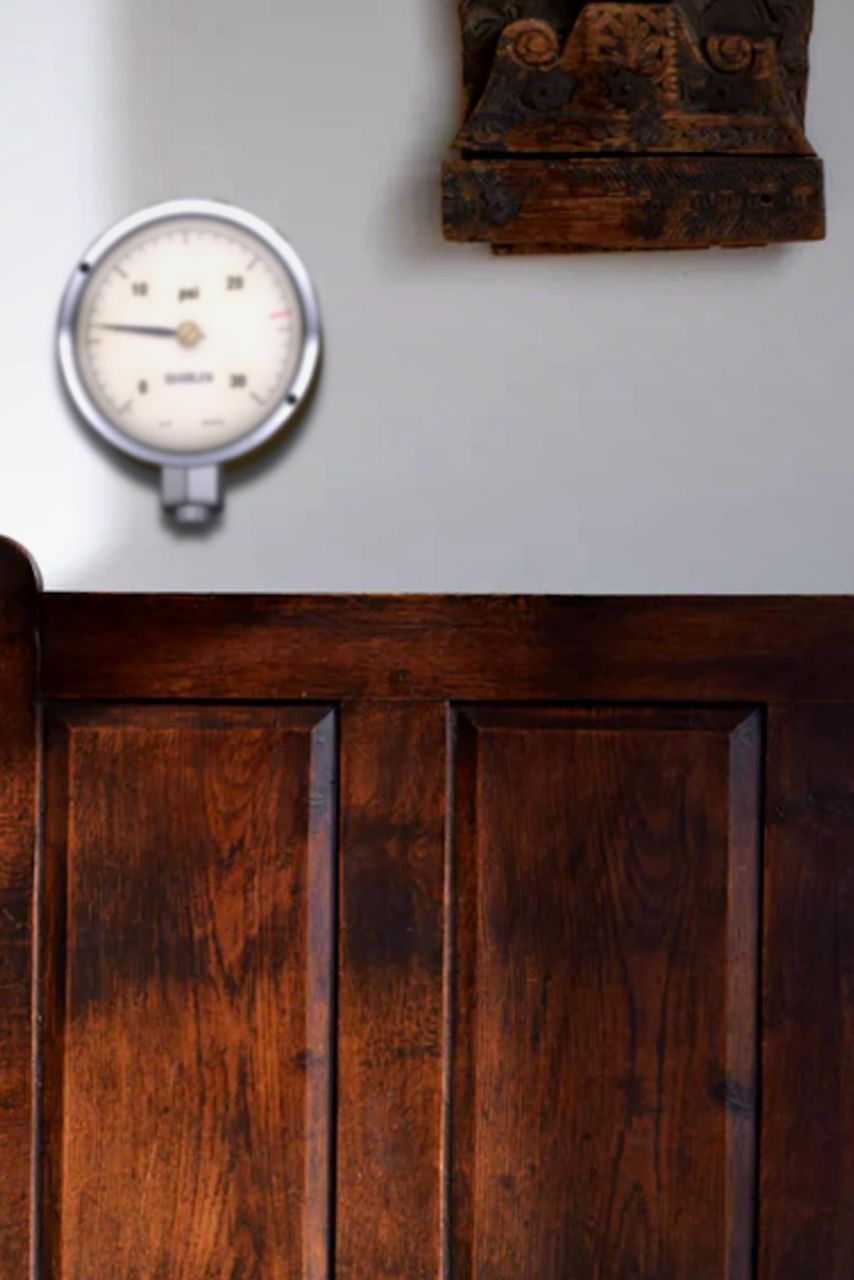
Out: {"value": 6, "unit": "psi"}
